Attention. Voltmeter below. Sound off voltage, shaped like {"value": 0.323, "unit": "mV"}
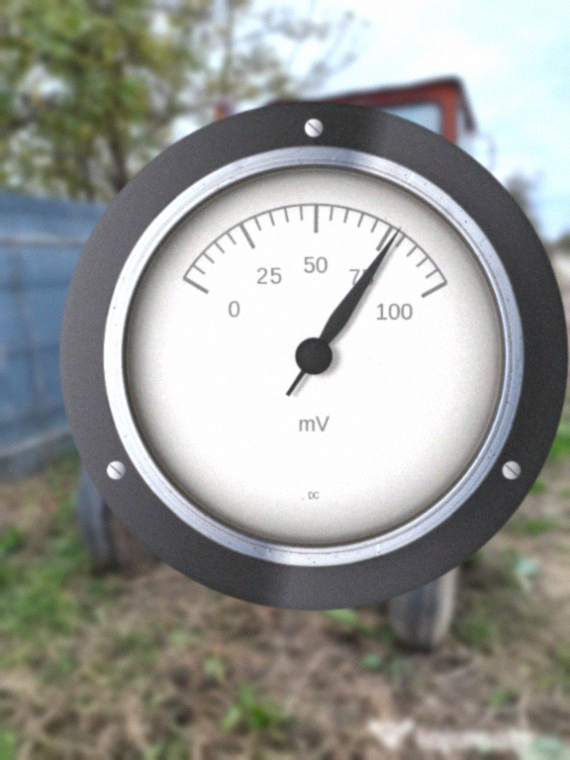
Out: {"value": 77.5, "unit": "mV"}
